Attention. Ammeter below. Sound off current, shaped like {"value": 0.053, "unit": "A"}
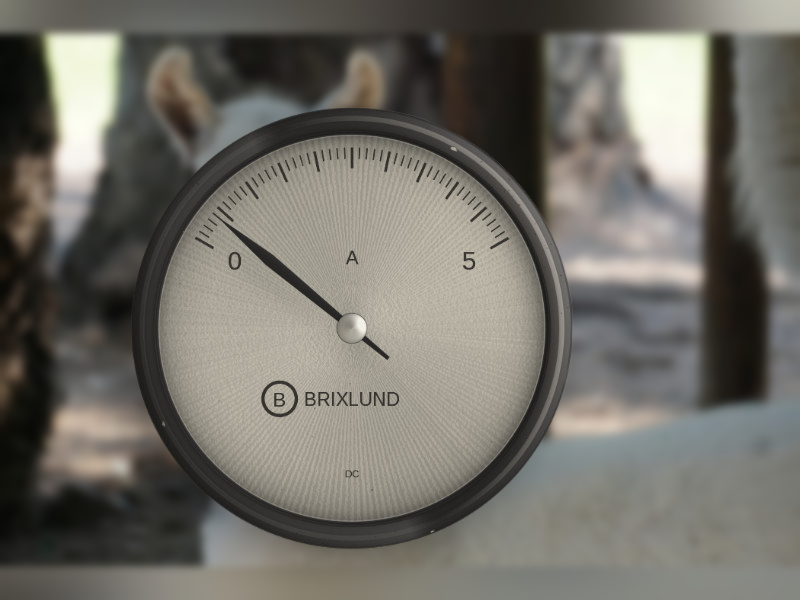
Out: {"value": 0.4, "unit": "A"}
